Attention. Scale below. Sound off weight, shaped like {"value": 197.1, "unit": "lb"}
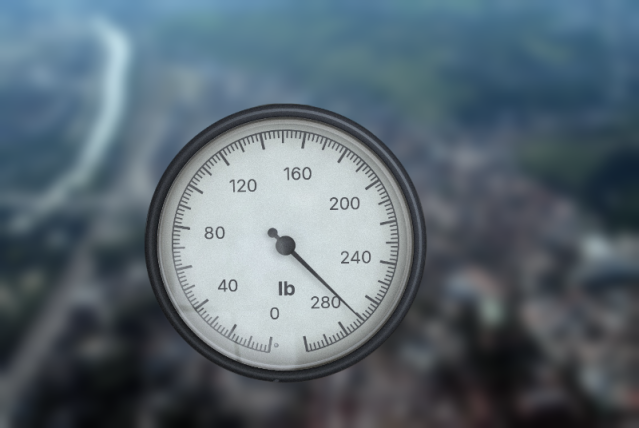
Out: {"value": 270, "unit": "lb"}
